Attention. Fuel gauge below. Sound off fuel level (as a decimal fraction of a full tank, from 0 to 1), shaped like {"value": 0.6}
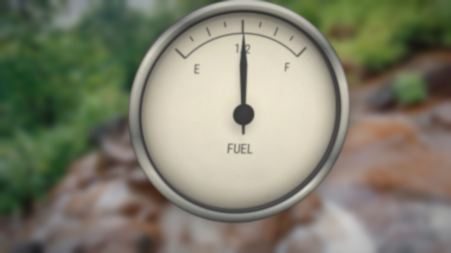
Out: {"value": 0.5}
